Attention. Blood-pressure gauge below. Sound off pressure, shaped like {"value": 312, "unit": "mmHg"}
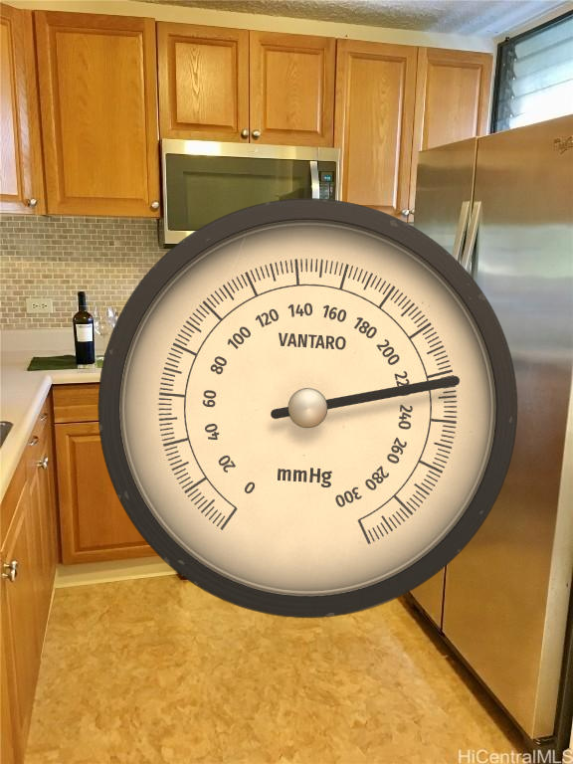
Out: {"value": 224, "unit": "mmHg"}
